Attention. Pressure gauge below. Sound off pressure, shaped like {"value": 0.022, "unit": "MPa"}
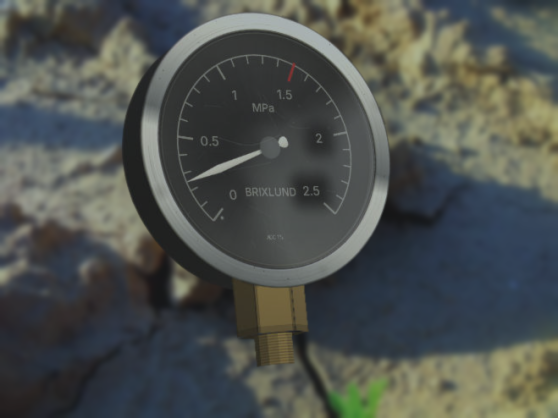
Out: {"value": 0.25, "unit": "MPa"}
